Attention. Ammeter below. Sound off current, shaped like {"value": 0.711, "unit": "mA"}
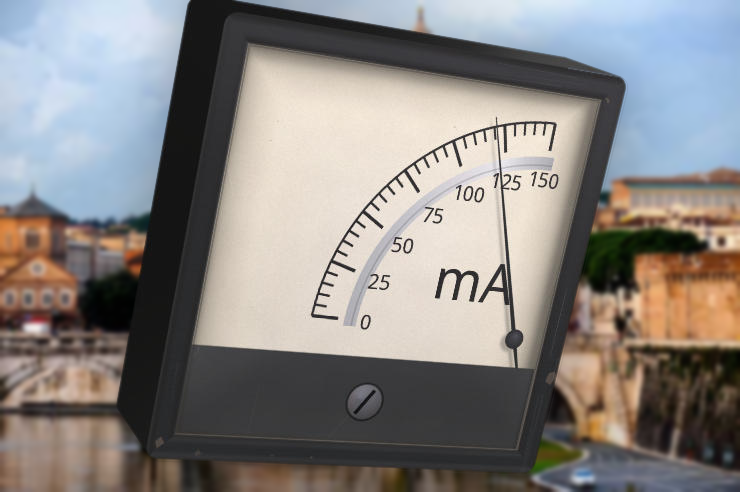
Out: {"value": 120, "unit": "mA"}
